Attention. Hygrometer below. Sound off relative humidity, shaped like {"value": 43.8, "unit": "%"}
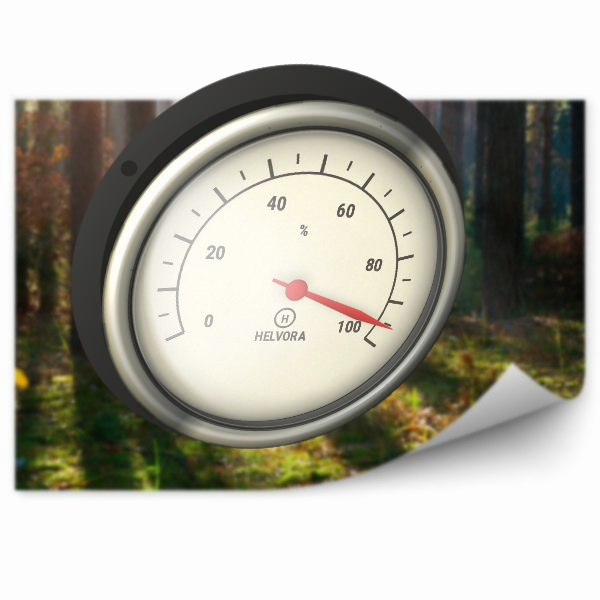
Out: {"value": 95, "unit": "%"}
